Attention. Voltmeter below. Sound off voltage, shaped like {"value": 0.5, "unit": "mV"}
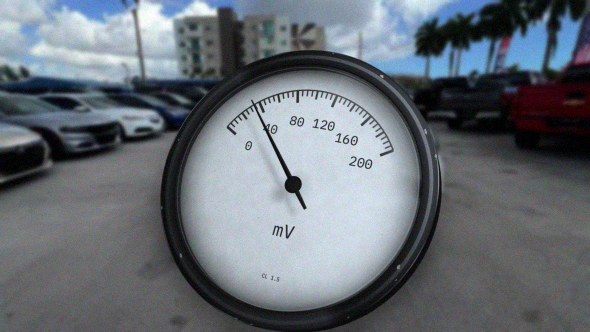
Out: {"value": 35, "unit": "mV"}
